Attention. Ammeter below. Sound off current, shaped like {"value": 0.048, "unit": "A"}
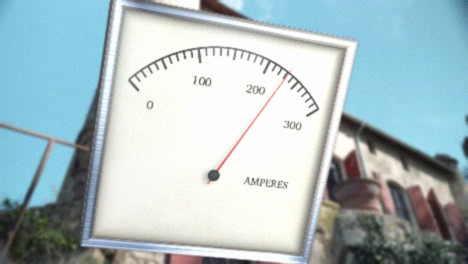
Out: {"value": 230, "unit": "A"}
